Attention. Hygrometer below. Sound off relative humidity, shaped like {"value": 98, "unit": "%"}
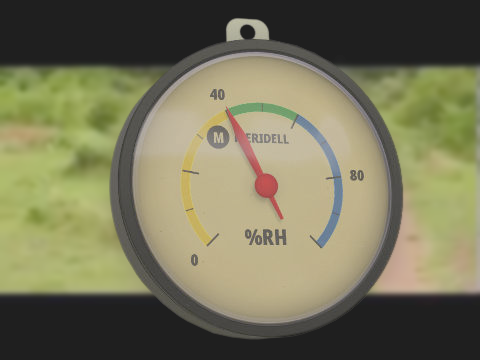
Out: {"value": 40, "unit": "%"}
